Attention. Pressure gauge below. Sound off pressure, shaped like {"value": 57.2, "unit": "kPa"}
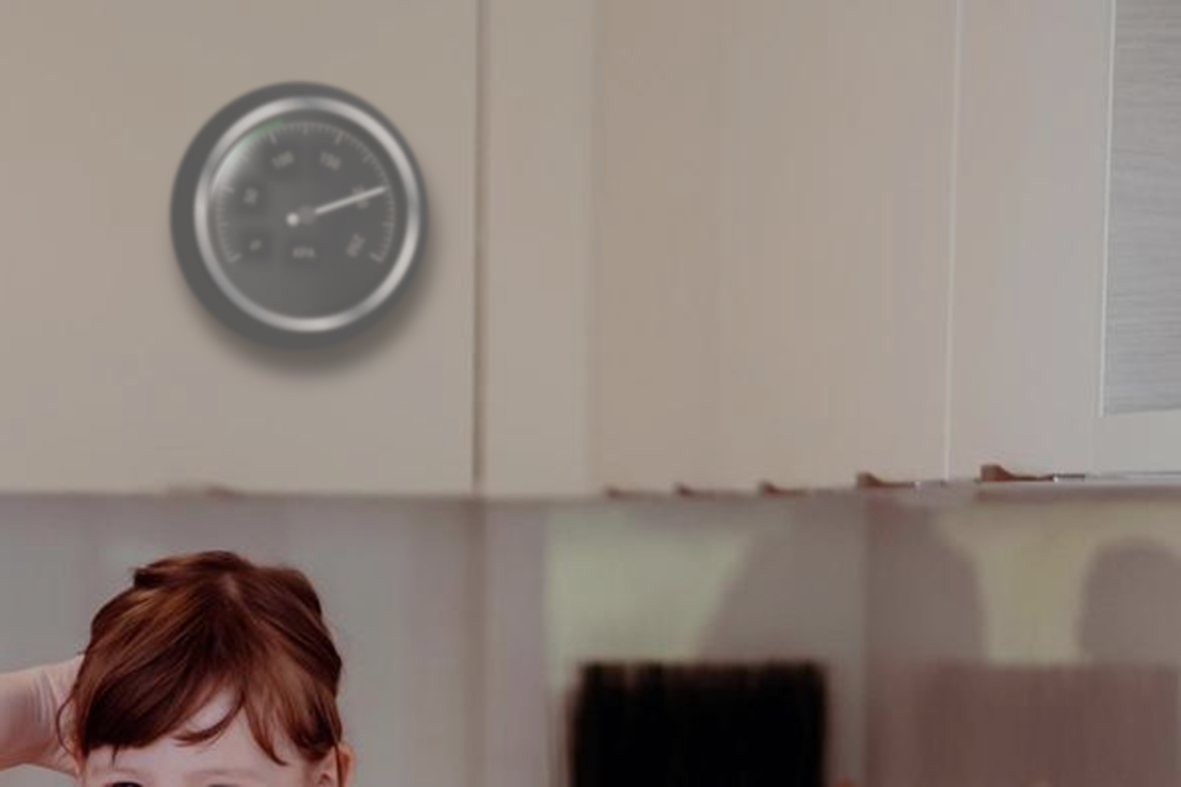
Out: {"value": 200, "unit": "kPa"}
